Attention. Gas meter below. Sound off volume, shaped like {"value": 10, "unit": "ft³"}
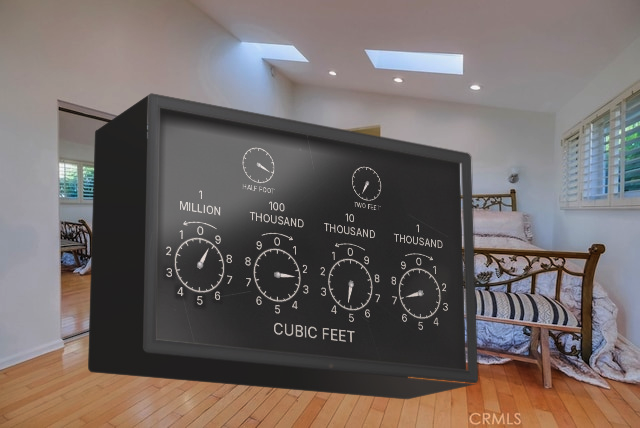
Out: {"value": 924700, "unit": "ft³"}
